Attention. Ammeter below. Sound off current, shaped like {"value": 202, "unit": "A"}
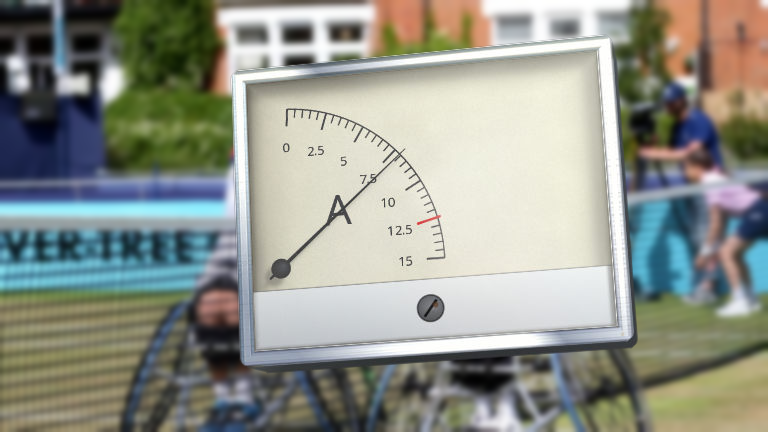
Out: {"value": 8, "unit": "A"}
